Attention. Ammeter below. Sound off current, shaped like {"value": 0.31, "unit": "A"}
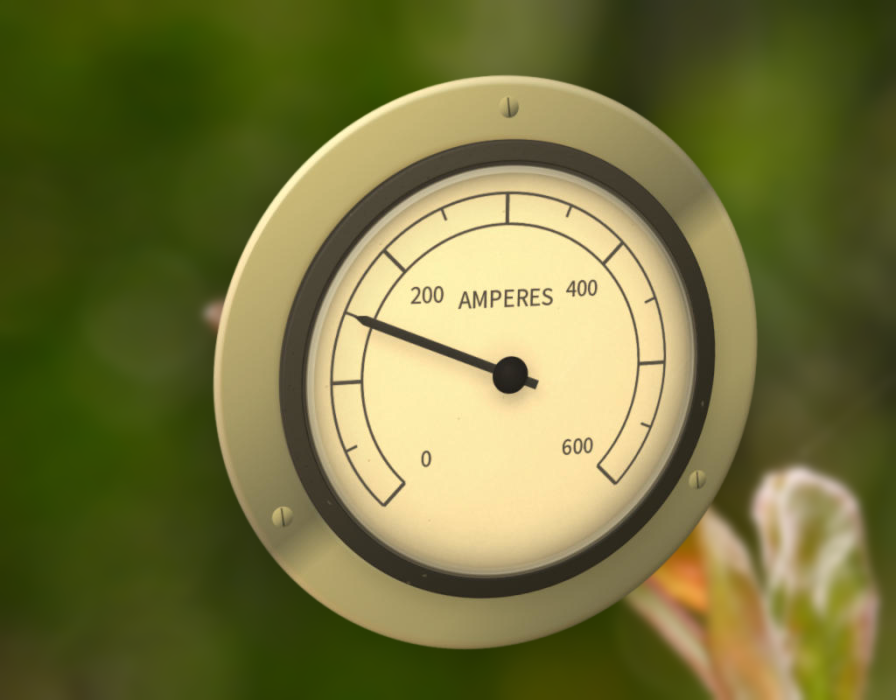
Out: {"value": 150, "unit": "A"}
